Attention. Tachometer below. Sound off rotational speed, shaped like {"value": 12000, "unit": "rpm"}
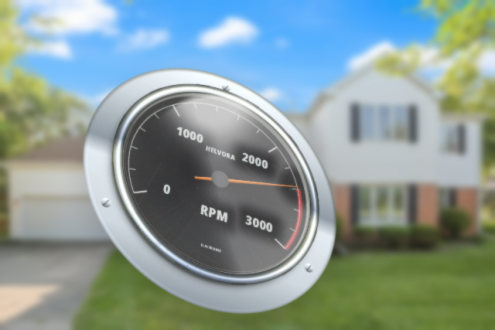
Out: {"value": 2400, "unit": "rpm"}
